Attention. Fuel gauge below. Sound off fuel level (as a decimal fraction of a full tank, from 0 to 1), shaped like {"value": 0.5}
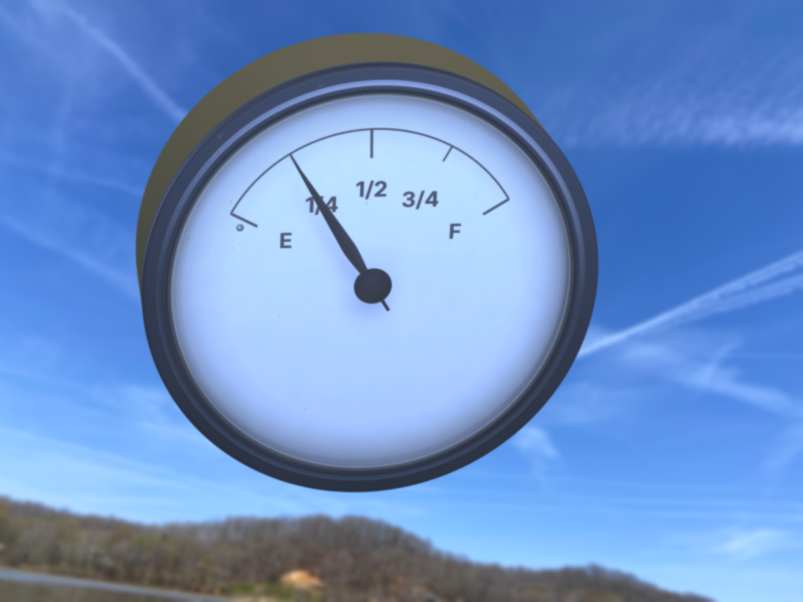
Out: {"value": 0.25}
